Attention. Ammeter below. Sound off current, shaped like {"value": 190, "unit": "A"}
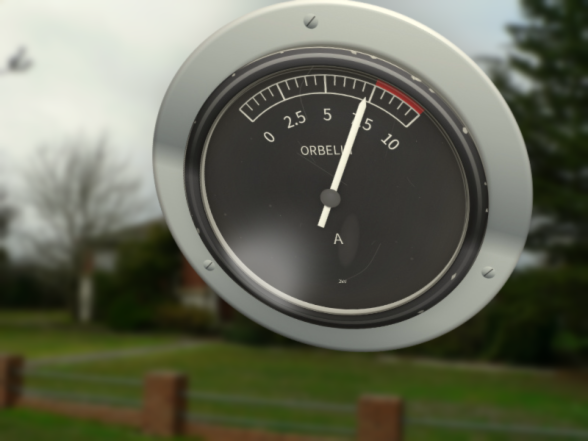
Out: {"value": 7.25, "unit": "A"}
